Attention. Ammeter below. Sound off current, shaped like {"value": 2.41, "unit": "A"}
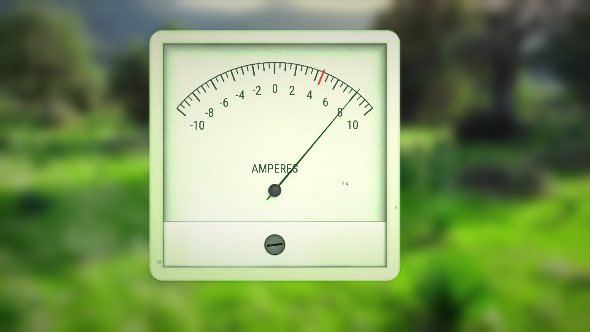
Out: {"value": 8, "unit": "A"}
